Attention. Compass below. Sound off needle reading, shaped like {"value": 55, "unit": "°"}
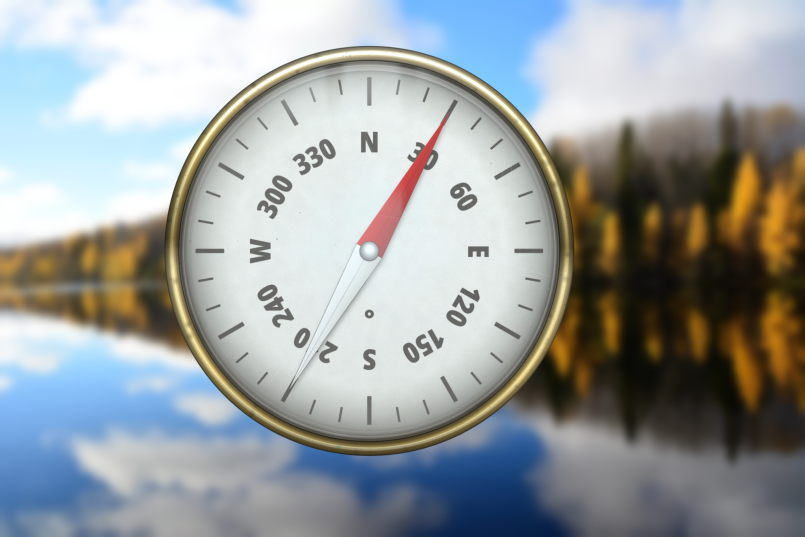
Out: {"value": 30, "unit": "°"}
